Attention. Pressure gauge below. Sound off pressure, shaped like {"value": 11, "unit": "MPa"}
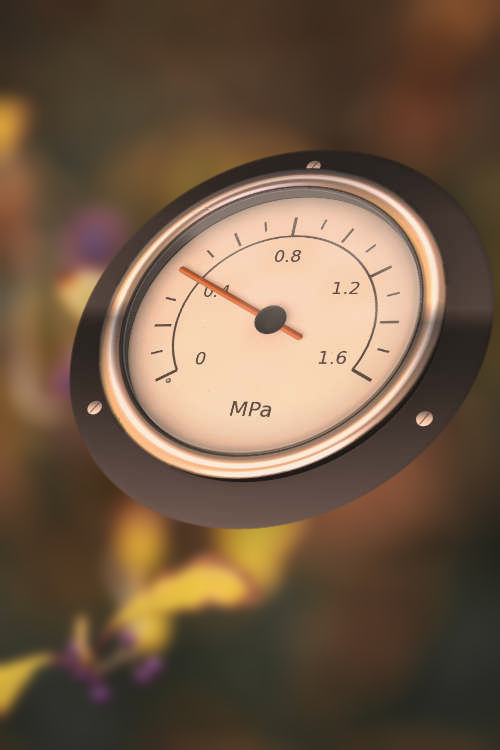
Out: {"value": 0.4, "unit": "MPa"}
